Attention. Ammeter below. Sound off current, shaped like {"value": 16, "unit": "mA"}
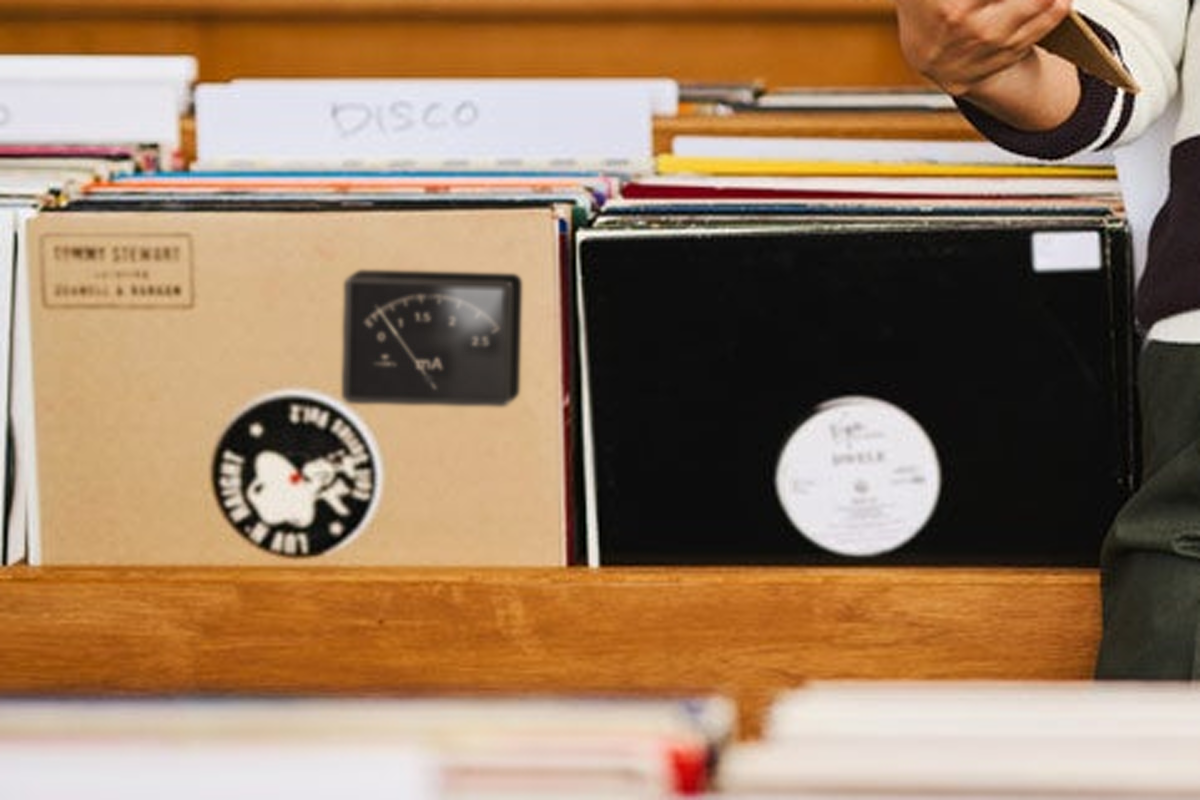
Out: {"value": 0.75, "unit": "mA"}
